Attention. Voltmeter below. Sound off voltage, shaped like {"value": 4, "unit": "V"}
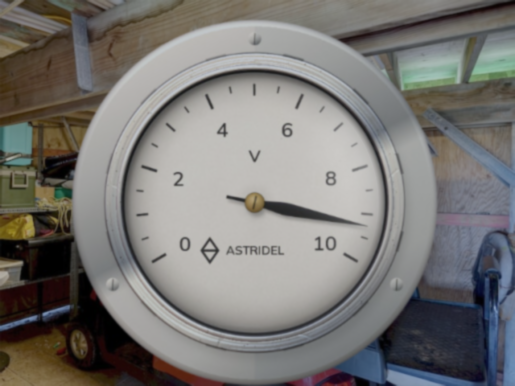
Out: {"value": 9.25, "unit": "V"}
